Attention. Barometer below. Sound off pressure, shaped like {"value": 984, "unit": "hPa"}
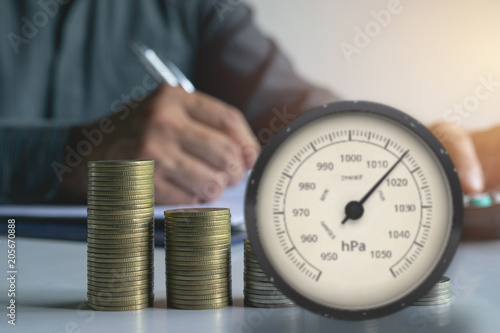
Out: {"value": 1015, "unit": "hPa"}
